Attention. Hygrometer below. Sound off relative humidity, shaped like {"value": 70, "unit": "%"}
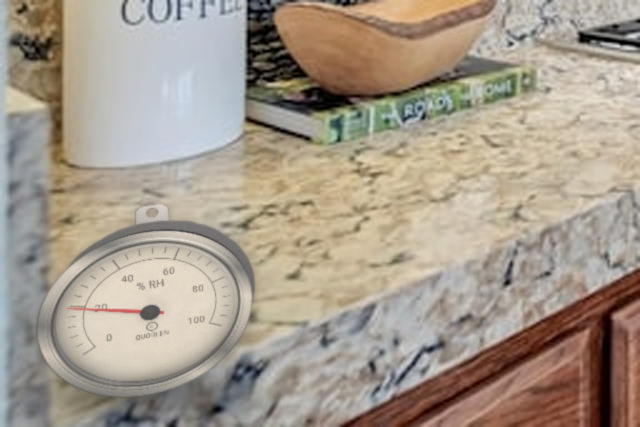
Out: {"value": 20, "unit": "%"}
